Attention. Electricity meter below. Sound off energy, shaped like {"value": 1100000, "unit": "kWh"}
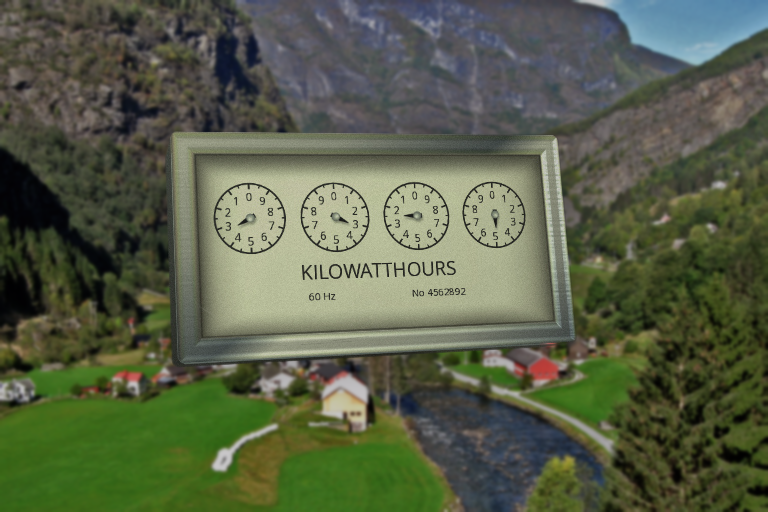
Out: {"value": 3325, "unit": "kWh"}
